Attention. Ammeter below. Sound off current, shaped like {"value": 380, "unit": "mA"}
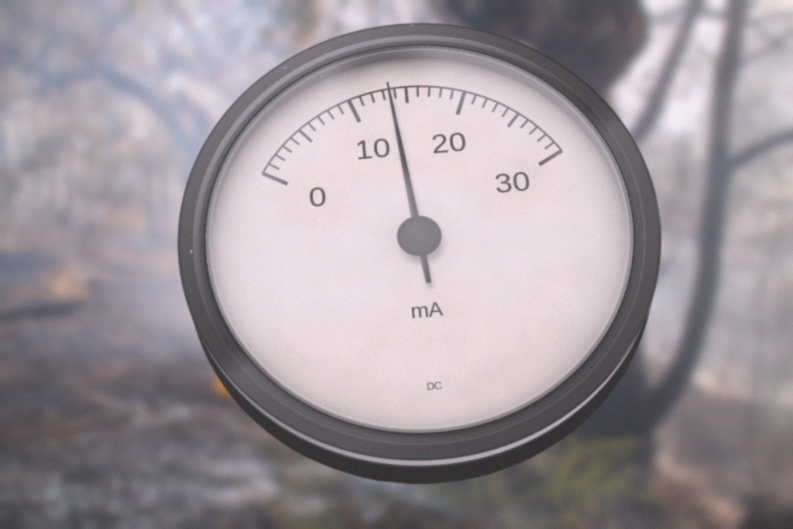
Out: {"value": 13.5, "unit": "mA"}
